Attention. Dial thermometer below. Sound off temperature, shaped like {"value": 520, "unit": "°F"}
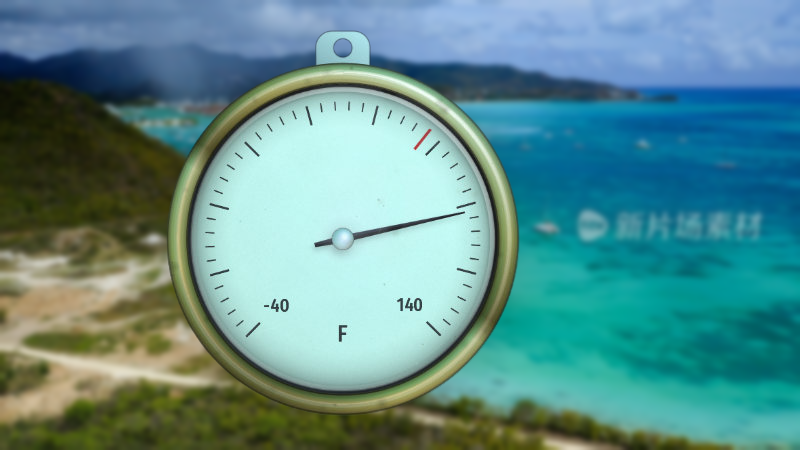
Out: {"value": 102, "unit": "°F"}
